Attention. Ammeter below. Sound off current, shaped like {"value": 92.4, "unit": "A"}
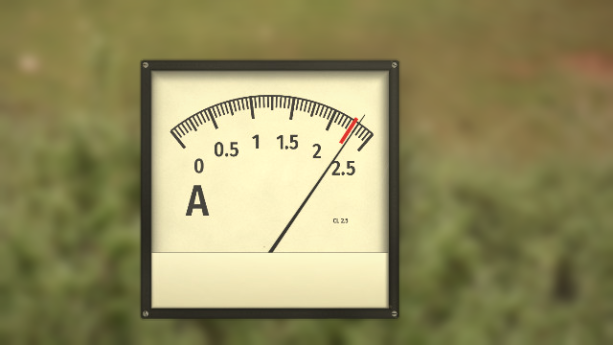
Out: {"value": 2.3, "unit": "A"}
